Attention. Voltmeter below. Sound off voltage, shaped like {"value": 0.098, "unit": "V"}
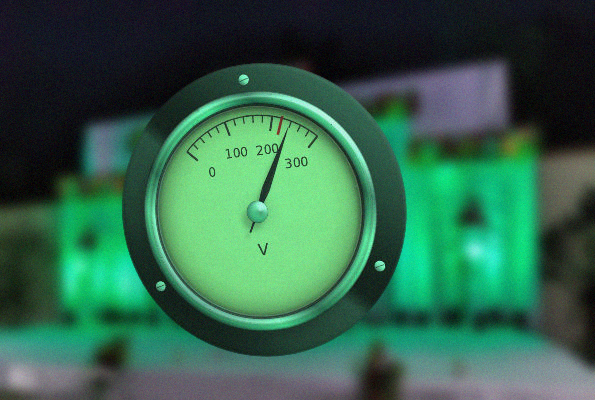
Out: {"value": 240, "unit": "V"}
